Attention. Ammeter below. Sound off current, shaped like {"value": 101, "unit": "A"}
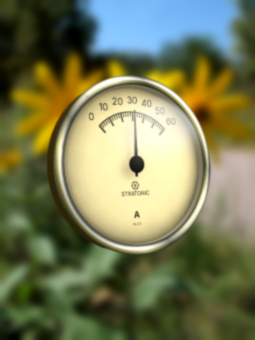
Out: {"value": 30, "unit": "A"}
